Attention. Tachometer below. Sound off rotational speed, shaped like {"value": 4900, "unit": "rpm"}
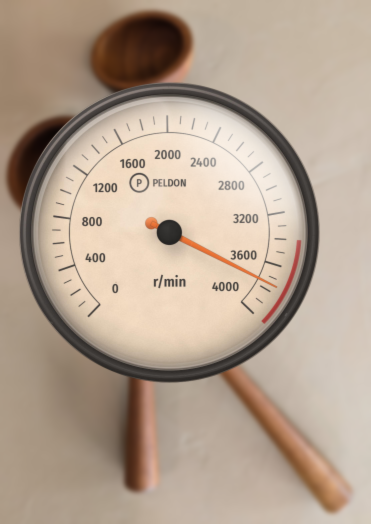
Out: {"value": 3750, "unit": "rpm"}
